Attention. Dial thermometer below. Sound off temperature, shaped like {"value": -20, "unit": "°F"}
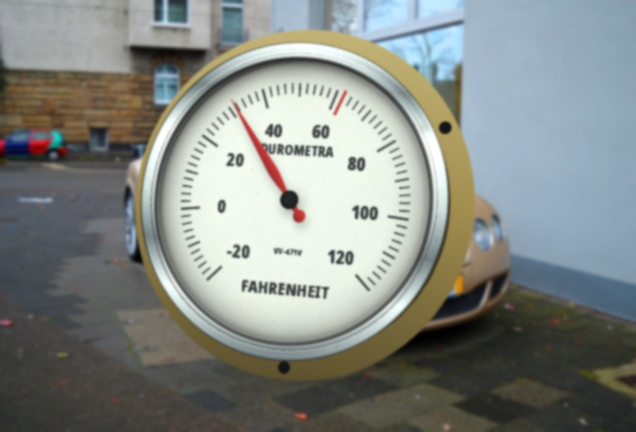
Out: {"value": 32, "unit": "°F"}
